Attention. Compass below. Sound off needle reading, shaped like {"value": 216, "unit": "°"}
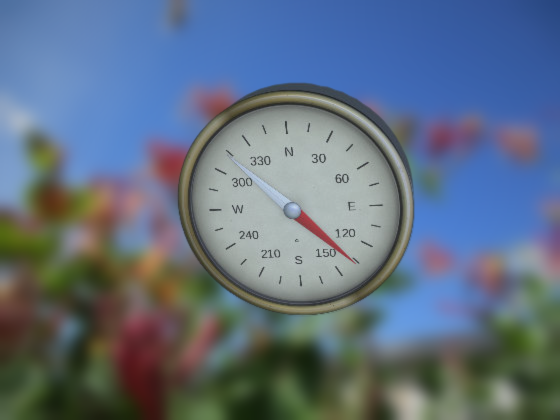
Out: {"value": 135, "unit": "°"}
